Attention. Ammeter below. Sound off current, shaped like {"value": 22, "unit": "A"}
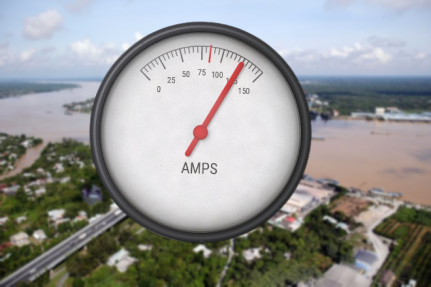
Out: {"value": 125, "unit": "A"}
